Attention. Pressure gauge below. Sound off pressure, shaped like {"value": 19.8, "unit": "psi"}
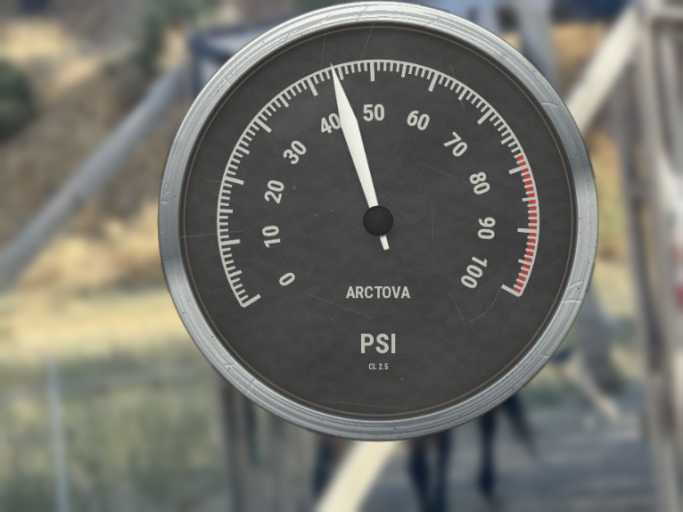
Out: {"value": 44, "unit": "psi"}
